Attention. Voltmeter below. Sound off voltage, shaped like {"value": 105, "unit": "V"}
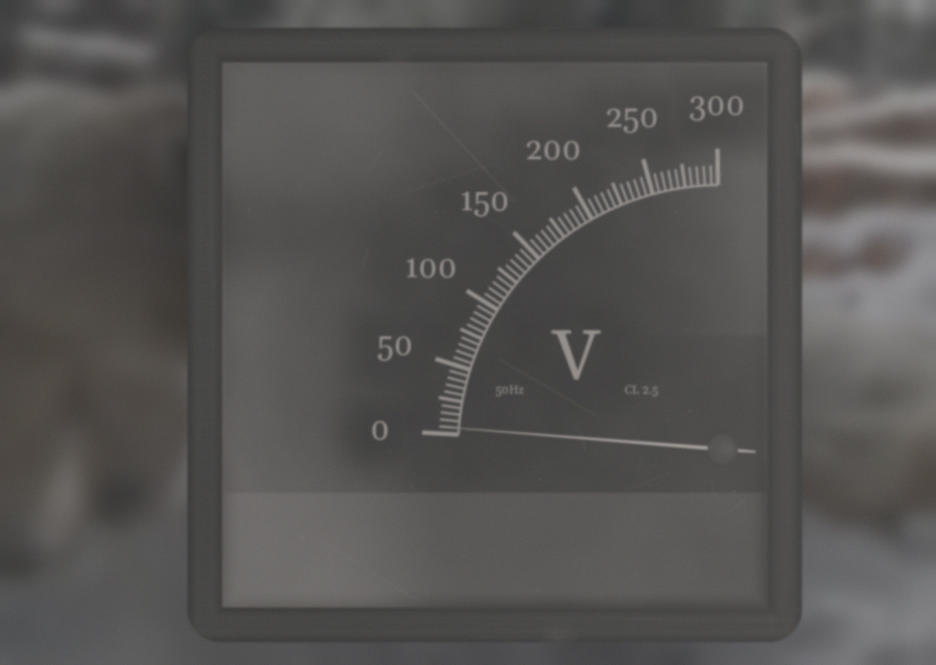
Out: {"value": 5, "unit": "V"}
